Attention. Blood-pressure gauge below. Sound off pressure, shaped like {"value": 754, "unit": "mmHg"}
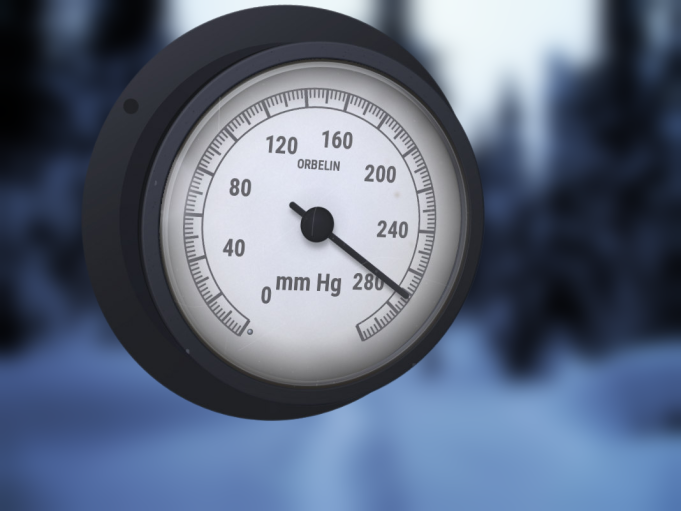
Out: {"value": 272, "unit": "mmHg"}
